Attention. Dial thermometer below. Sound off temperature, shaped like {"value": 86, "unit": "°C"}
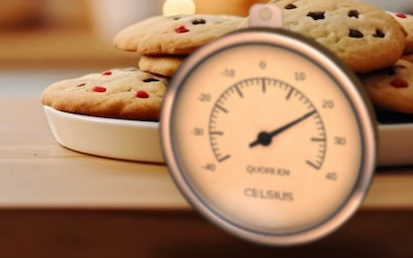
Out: {"value": 20, "unit": "°C"}
